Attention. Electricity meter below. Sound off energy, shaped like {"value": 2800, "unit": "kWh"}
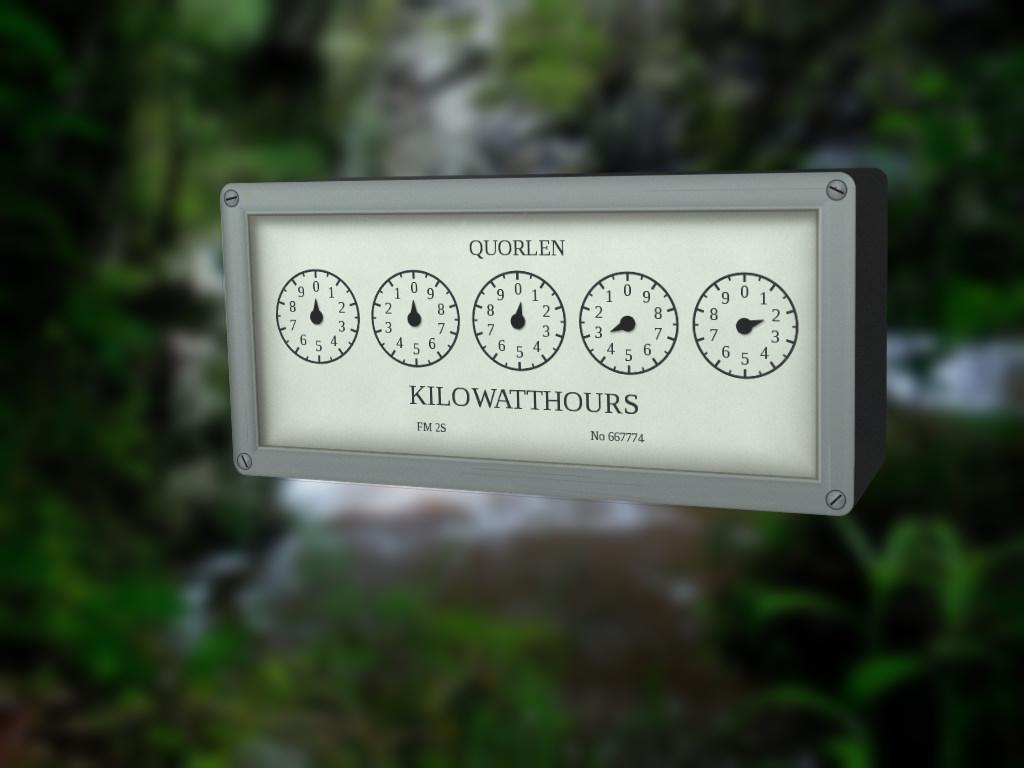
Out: {"value": 32, "unit": "kWh"}
